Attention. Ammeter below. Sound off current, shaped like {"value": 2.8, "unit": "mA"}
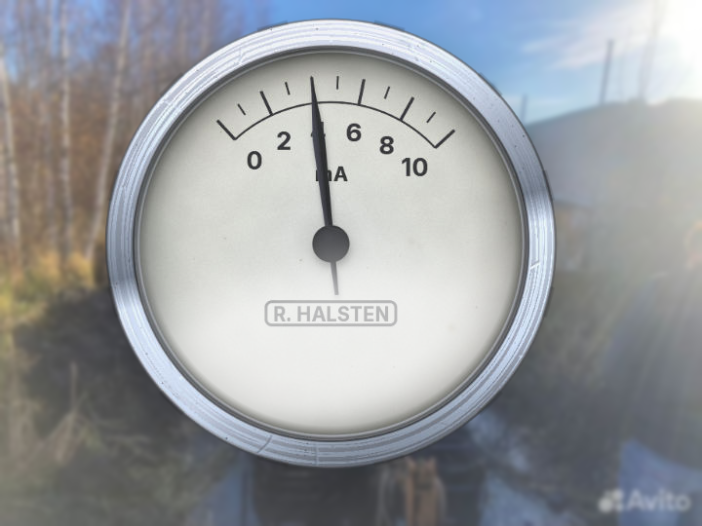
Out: {"value": 4, "unit": "mA"}
